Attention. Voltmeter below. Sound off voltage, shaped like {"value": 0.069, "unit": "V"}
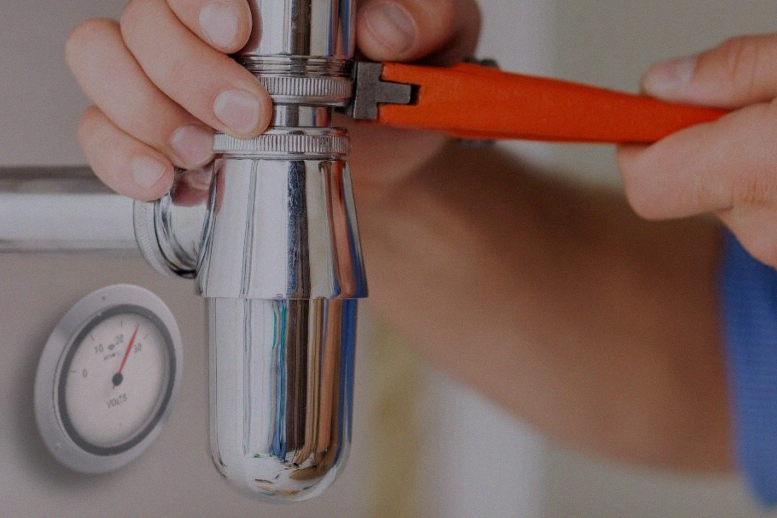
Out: {"value": 25, "unit": "V"}
